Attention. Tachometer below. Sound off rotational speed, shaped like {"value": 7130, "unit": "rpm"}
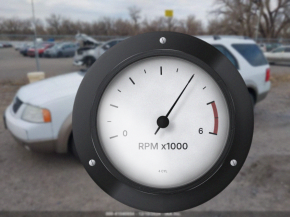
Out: {"value": 4000, "unit": "rpm"}
